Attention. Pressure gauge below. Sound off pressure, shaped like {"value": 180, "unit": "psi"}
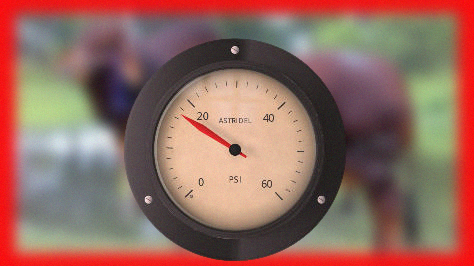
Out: {"value": 17, "unit": "psi"}
